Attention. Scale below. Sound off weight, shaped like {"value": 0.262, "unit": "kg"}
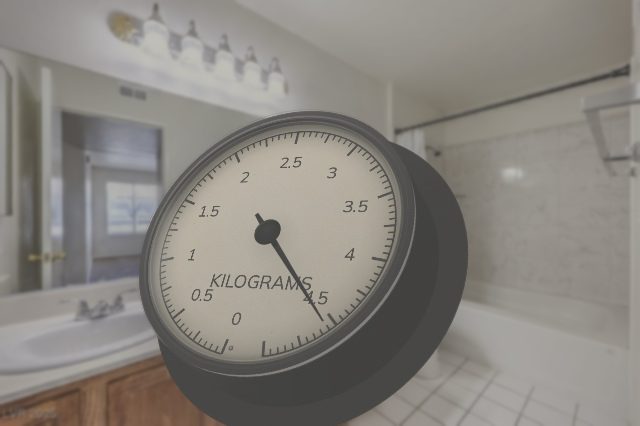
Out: {"value": 4.55, "unit": "kg"}
